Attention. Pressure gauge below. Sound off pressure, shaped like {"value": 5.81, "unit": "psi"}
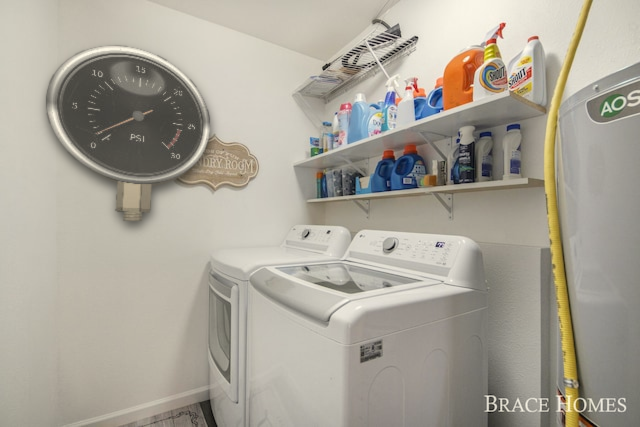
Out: {"value": 1, "unit": "psi"}
